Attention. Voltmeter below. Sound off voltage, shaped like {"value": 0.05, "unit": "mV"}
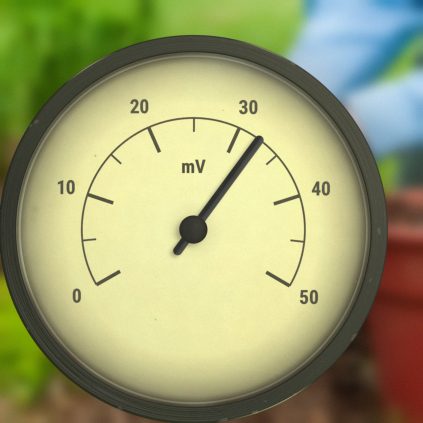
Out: {"value": 32.5, "unit": "mV"}
